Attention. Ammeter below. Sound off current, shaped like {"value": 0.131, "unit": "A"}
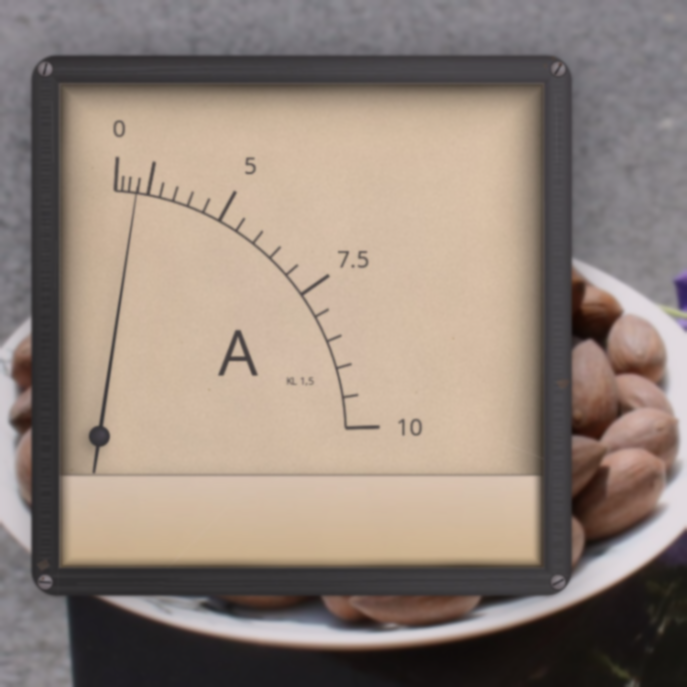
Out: {"value": 2, "unit": "A"}
